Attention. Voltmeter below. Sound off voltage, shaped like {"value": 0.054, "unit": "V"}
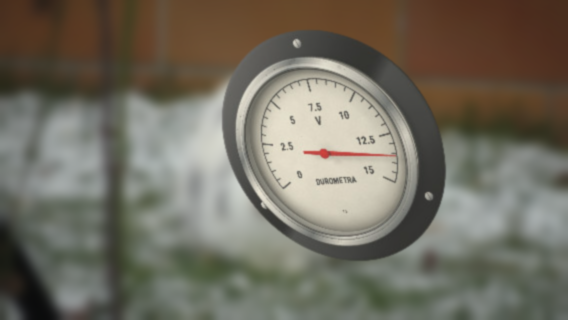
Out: {"value": 13.5, "unit": "V"}
